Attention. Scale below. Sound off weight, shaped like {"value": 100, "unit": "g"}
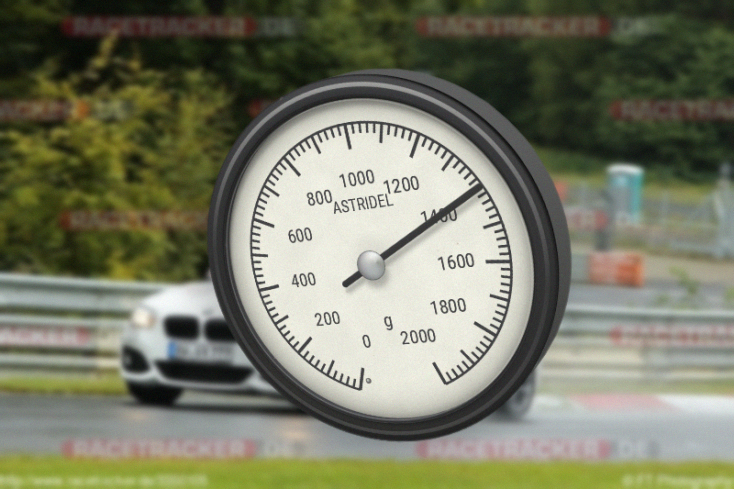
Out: {"value": 1400, "unit": "g"}
